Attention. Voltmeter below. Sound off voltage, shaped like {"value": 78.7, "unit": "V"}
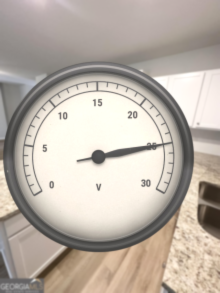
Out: {"value": 25, "unit": "V"}
